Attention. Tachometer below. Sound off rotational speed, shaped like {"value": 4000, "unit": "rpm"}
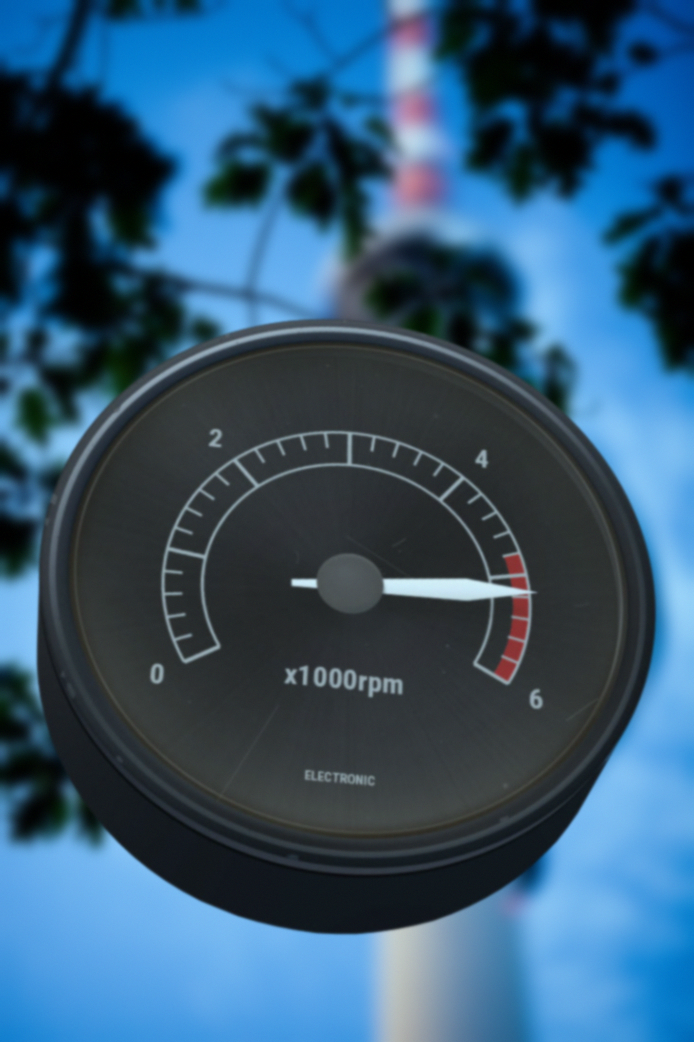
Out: {"value": 5200, "unit": "rpm"}
